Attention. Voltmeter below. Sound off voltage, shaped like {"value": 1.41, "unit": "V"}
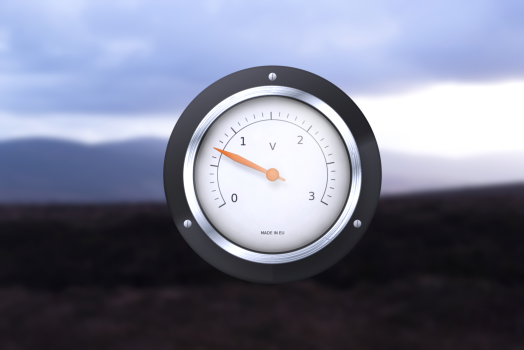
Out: {"value": 0.7, "unit": "V"}
